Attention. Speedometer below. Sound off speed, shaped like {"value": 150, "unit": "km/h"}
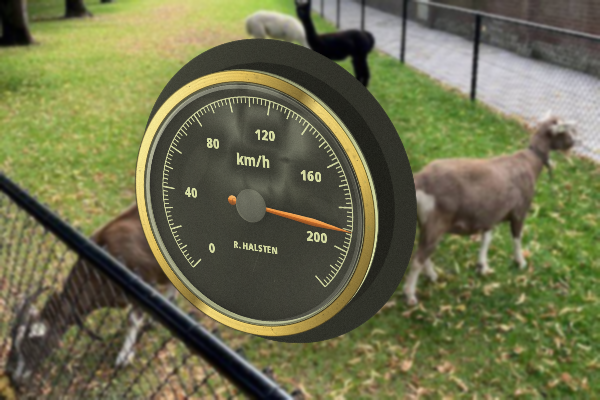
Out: {"value": 190, "unit": "km/h"}
